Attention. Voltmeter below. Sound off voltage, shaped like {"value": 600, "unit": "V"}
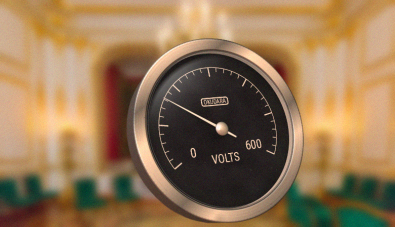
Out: {"value": 160, "unit": "V"}
